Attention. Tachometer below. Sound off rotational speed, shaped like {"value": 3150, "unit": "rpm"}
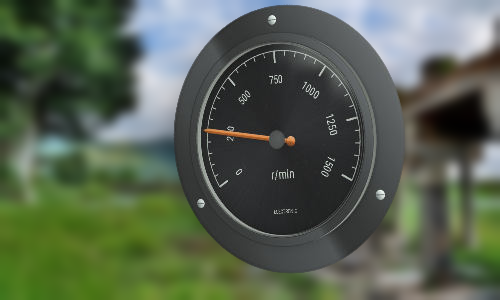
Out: {"value": 250, "unit": "rpm"}
